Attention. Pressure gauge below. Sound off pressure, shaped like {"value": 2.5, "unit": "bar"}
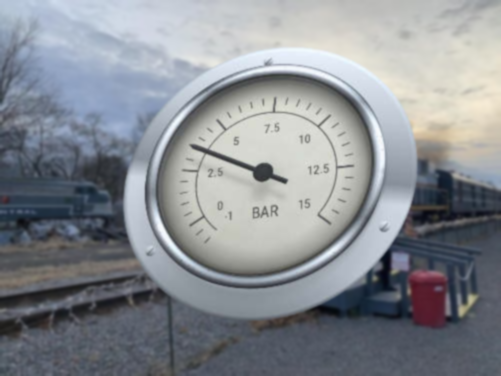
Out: {"value": 3.5, "unit": "bar"}
